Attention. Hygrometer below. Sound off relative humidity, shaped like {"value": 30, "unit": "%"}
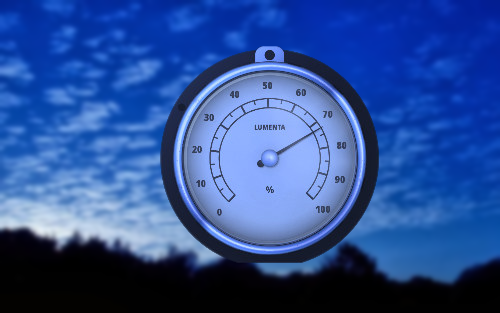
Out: {"value": 72.5, "unit": "%"}
